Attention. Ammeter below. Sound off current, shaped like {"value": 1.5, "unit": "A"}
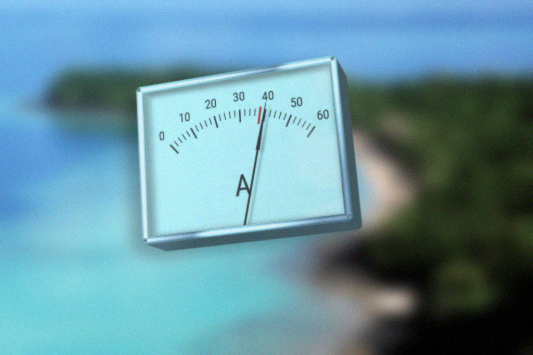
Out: {"value": 40, "unit": "A"}
